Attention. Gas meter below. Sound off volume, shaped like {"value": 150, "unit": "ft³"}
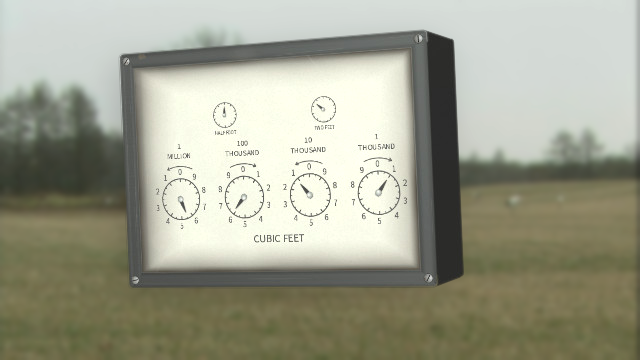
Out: {"value": 561100, "unit": "ft³"}
